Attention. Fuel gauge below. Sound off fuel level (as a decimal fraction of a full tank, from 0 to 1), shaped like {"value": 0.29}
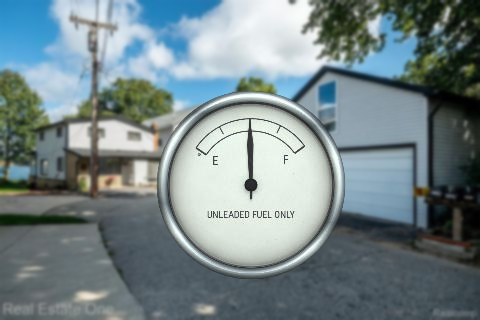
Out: {"value": 0.5}
